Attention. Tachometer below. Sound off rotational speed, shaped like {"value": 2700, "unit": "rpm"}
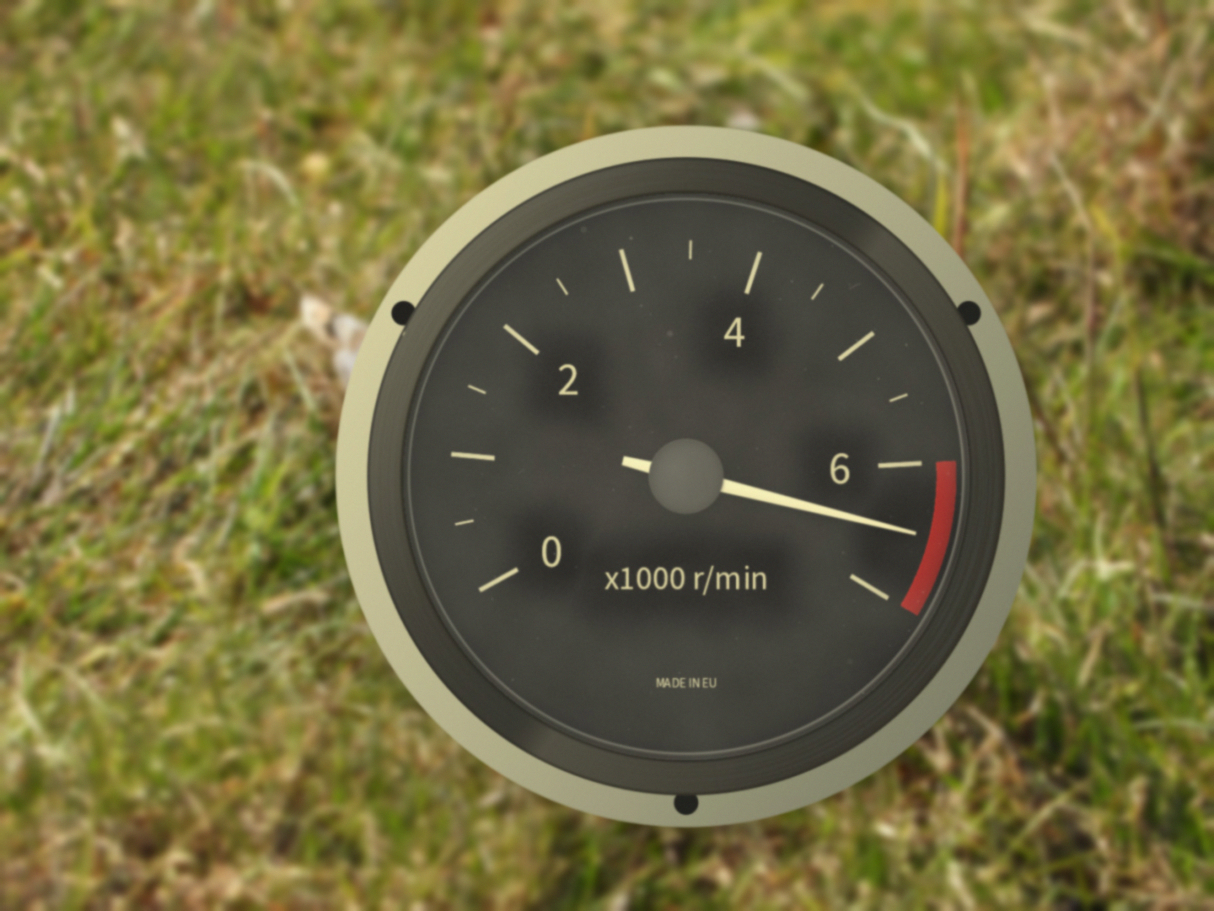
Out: {"value": 6500, "unit": "rpm"}
